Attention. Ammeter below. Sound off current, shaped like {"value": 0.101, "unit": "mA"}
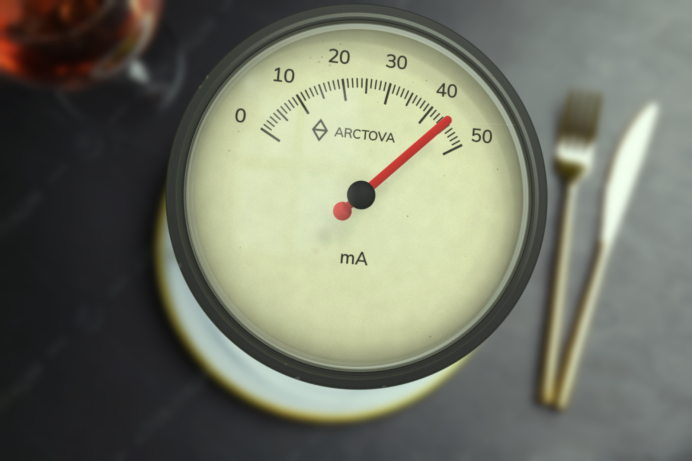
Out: {"value": 44, "unit": "mA"}
